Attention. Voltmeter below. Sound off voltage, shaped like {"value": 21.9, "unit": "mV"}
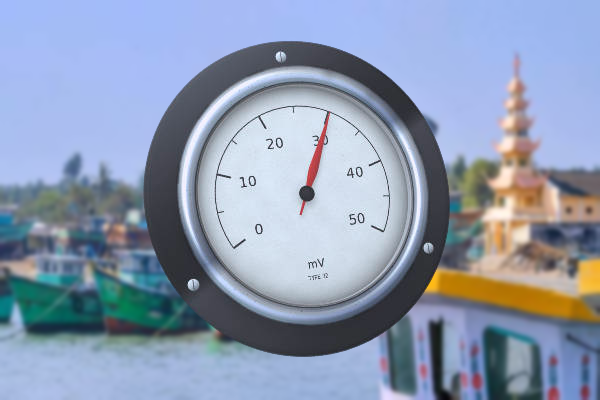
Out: {"value": 30, "unit": "mV"}
